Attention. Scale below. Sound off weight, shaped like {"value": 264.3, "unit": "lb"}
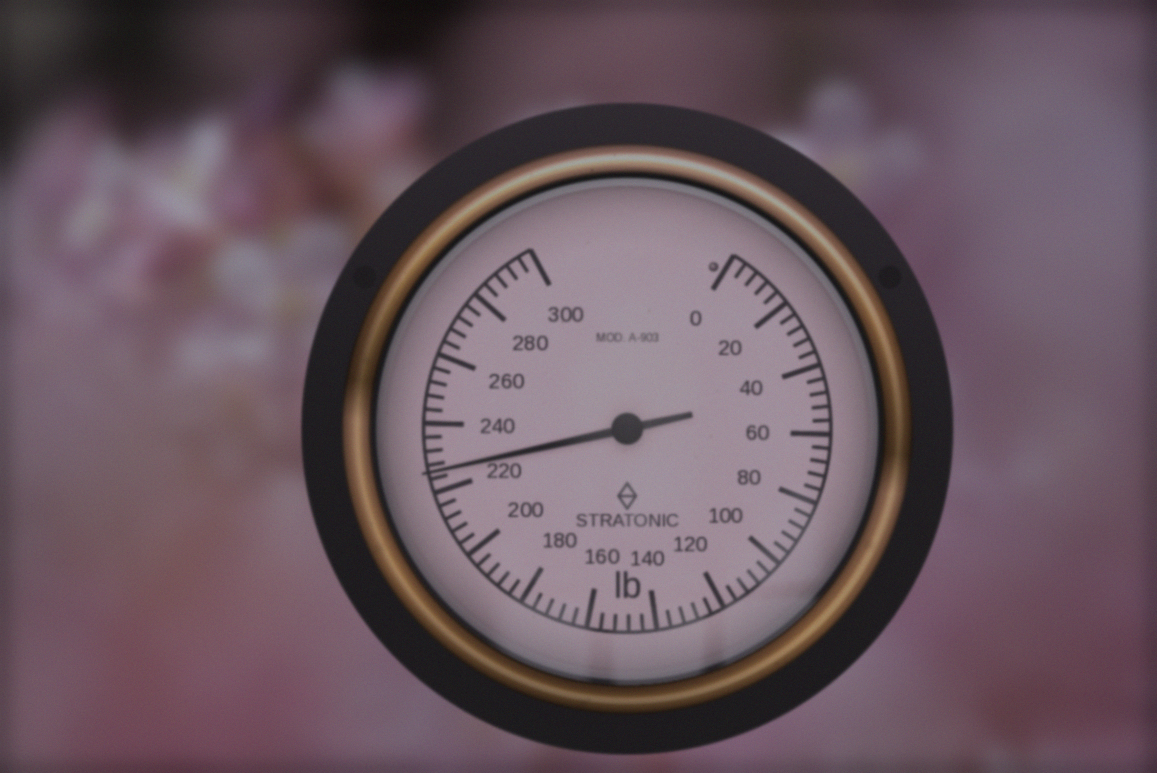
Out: {"value": 226, "unit": "lb"}
